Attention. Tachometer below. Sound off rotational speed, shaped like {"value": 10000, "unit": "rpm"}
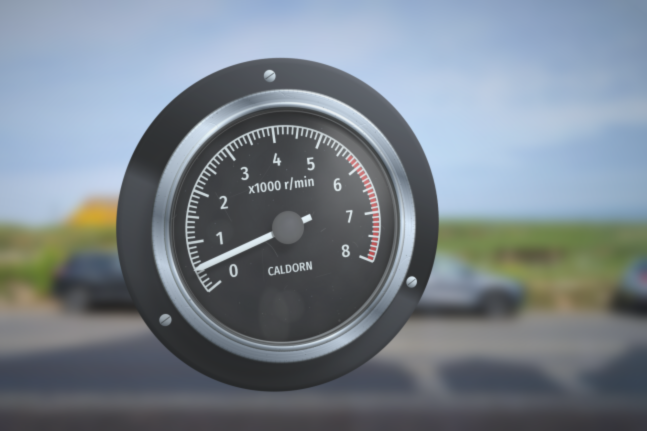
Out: {"value": 500, "unit": "rpm"}
